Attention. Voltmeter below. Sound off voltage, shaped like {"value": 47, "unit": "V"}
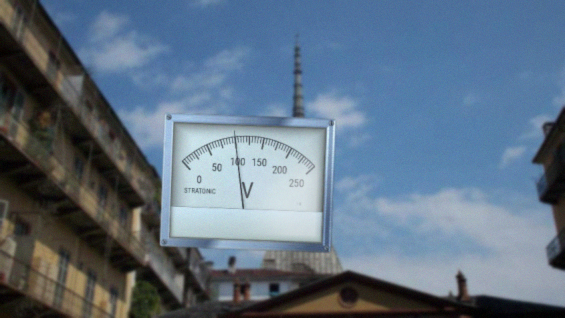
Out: {"value": 100, "unit": "V"}
